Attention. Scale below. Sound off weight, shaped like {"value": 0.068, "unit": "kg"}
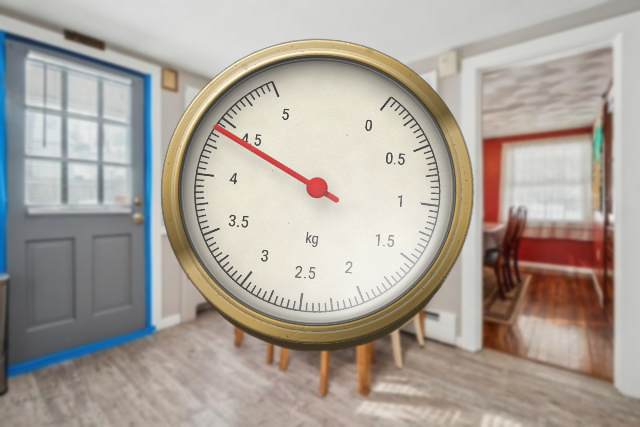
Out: {"value": 4.4, "unit": "kg"}
